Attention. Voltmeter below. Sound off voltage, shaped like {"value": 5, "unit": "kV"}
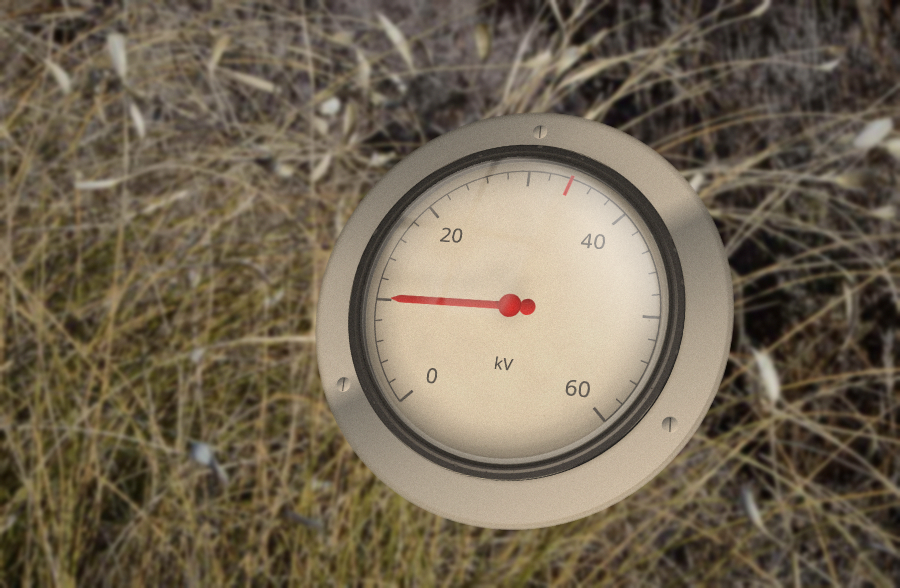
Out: {"value": 10, "unit": "kV"}
